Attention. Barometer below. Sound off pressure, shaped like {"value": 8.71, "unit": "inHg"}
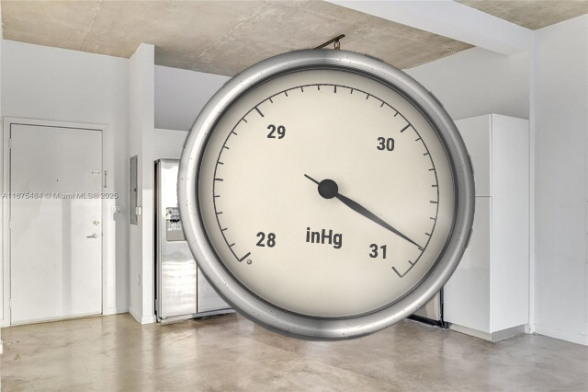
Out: {"value": 30.8, "unit": "inHg"}
